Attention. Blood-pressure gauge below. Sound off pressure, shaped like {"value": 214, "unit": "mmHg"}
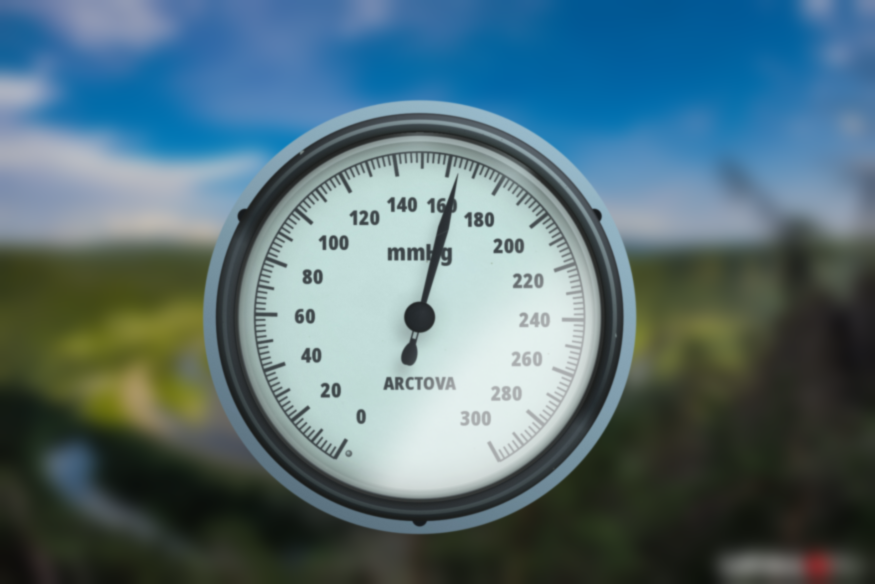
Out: {"value": 164, "unit": "mmHg"}
